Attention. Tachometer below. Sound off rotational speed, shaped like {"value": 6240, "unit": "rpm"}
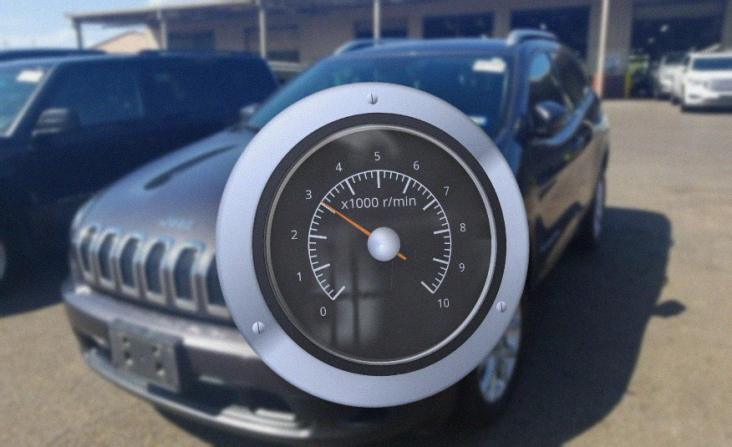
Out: {"value": 3000, "unit": "rpm"}
